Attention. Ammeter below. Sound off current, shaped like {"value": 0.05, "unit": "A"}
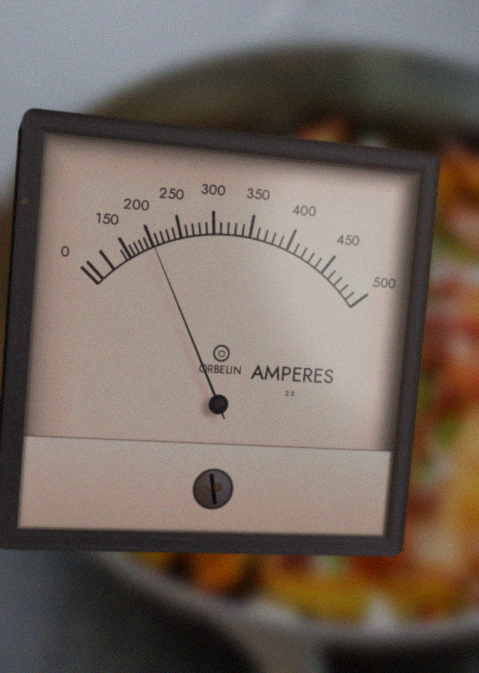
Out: {"value": 200, "unit": "A"}
